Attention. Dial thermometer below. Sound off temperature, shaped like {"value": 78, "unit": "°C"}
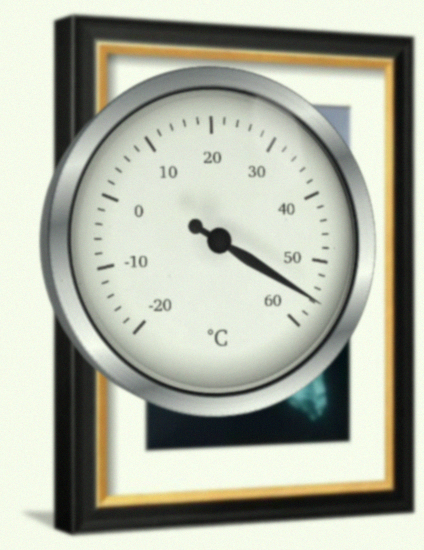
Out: {"value": 56, "unit": "°C"}
